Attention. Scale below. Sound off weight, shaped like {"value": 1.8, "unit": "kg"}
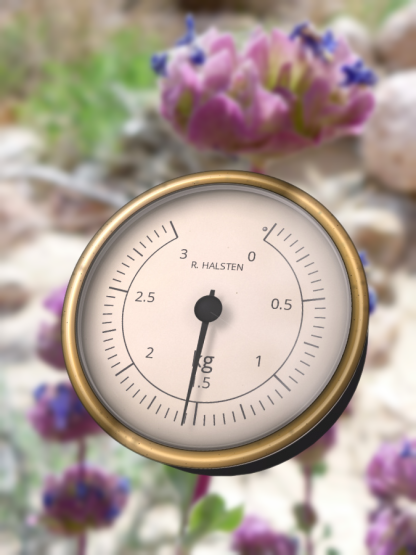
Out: {"value": 1.55, "unit": "kg"}
